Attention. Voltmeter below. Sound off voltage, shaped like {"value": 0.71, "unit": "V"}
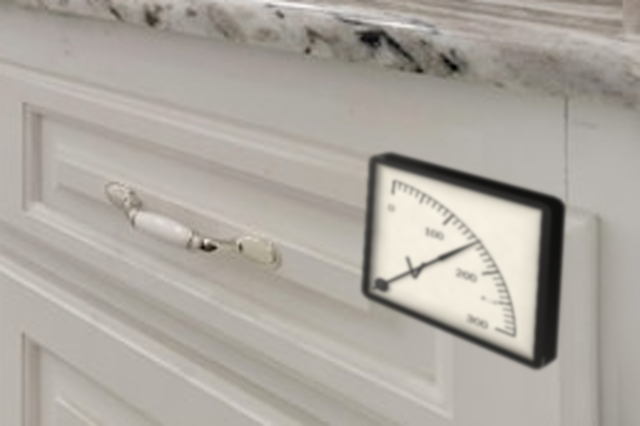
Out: {"value": 150, "unit": "V"}
